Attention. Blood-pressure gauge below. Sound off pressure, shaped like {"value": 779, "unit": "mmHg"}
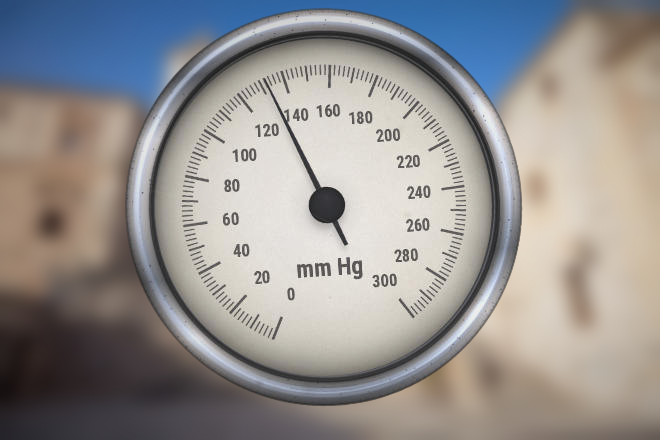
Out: {"value": 132, "unit": "mmHg"}
